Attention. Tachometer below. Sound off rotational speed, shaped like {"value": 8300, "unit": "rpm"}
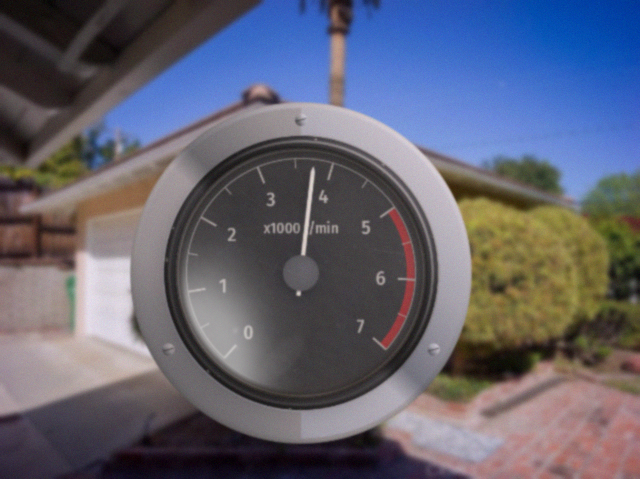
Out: {"value": 3750, "unit": "rpm"}
